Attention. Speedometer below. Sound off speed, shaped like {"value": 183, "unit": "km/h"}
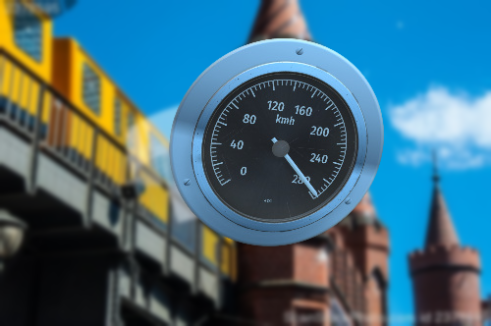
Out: {"value": 276, "unit": "km/h"}
